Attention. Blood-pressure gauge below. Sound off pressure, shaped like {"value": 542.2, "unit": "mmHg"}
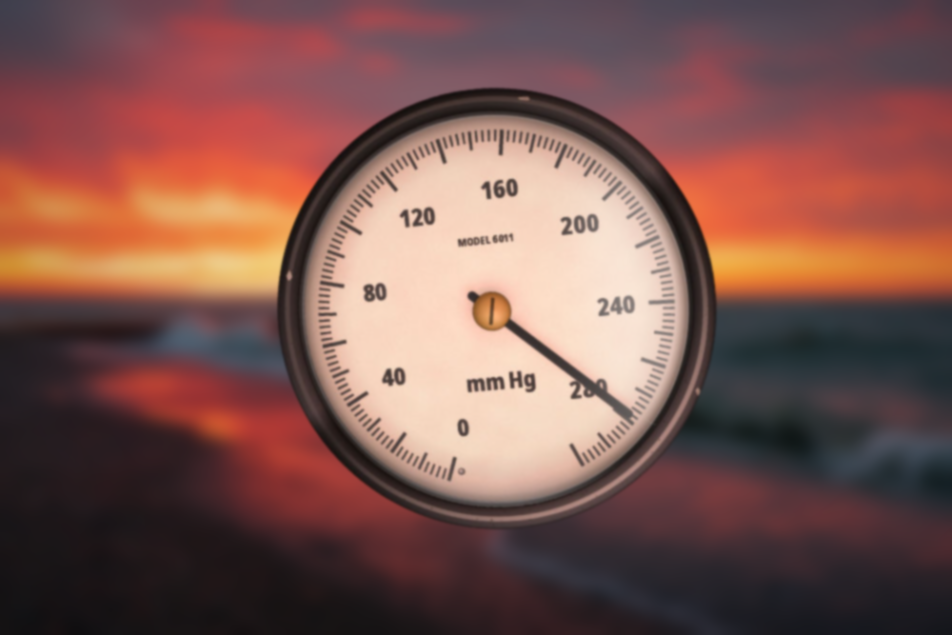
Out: {"value": 278, "unit": "mmHg"}
